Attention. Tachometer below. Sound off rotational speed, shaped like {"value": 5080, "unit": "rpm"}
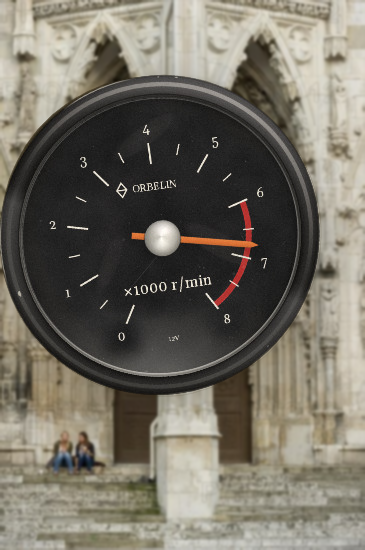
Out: {"value": 6750, "unit": "rpm"}
